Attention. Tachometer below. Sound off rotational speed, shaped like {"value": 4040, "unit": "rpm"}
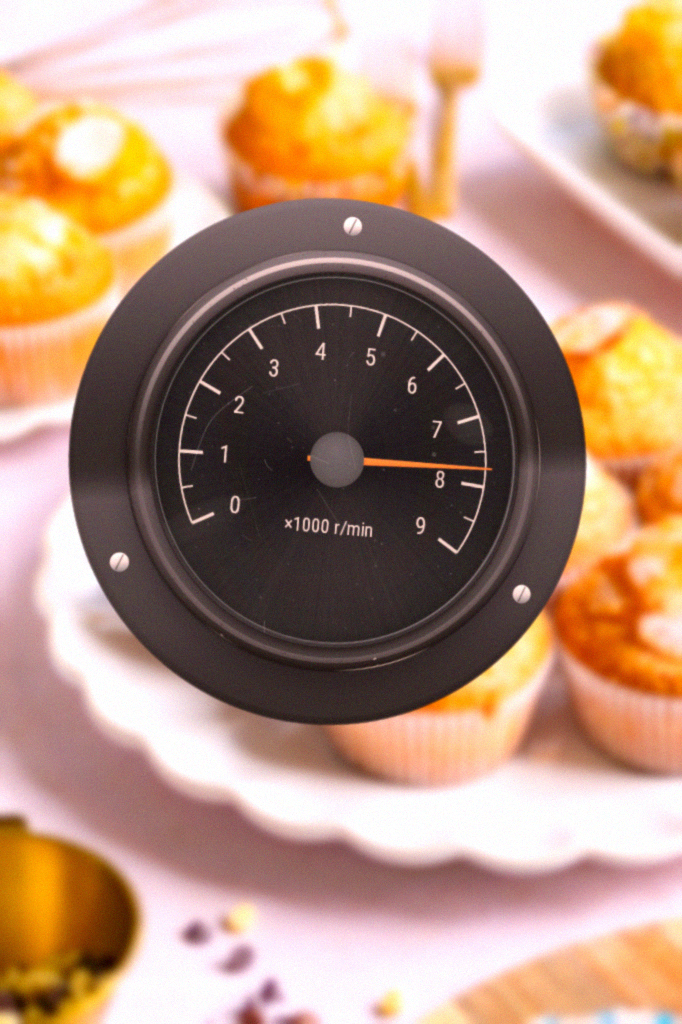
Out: {"value": 7750, "unit": "rpm"}
